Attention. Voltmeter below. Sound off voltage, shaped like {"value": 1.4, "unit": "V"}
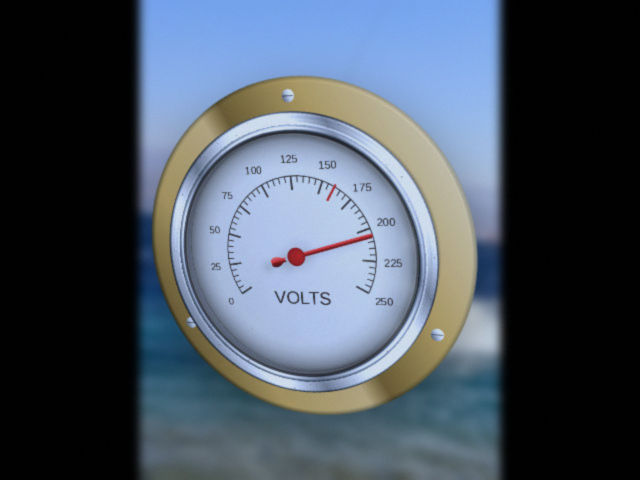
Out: {"value": 205, "unit": "V"}
